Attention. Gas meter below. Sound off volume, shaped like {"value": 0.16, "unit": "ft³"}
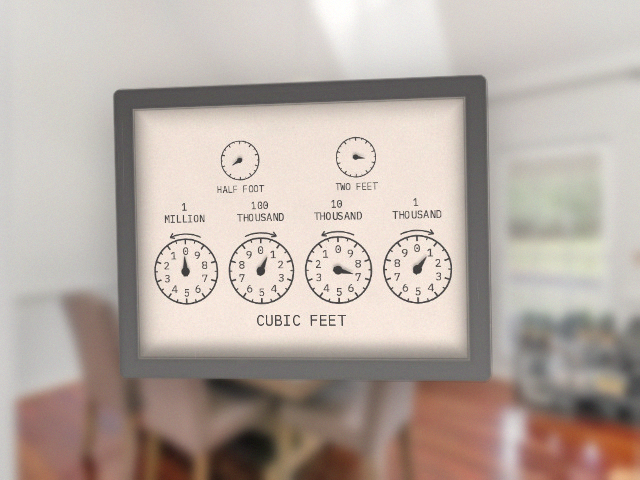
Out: {"value": 7100, "unit": "ft³"}
